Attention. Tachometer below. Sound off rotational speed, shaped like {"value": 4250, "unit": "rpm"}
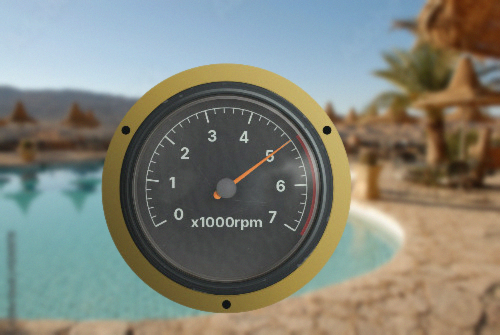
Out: {"value": 5000, "unit": "rpm"}
